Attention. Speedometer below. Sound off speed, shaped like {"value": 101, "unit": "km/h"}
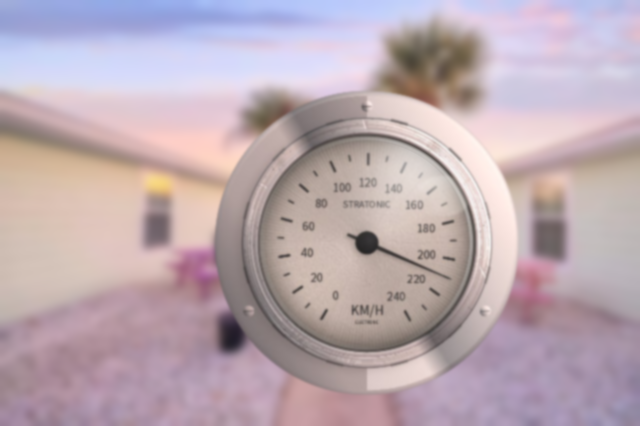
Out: {"value": 210, "unit": "km/h"}
